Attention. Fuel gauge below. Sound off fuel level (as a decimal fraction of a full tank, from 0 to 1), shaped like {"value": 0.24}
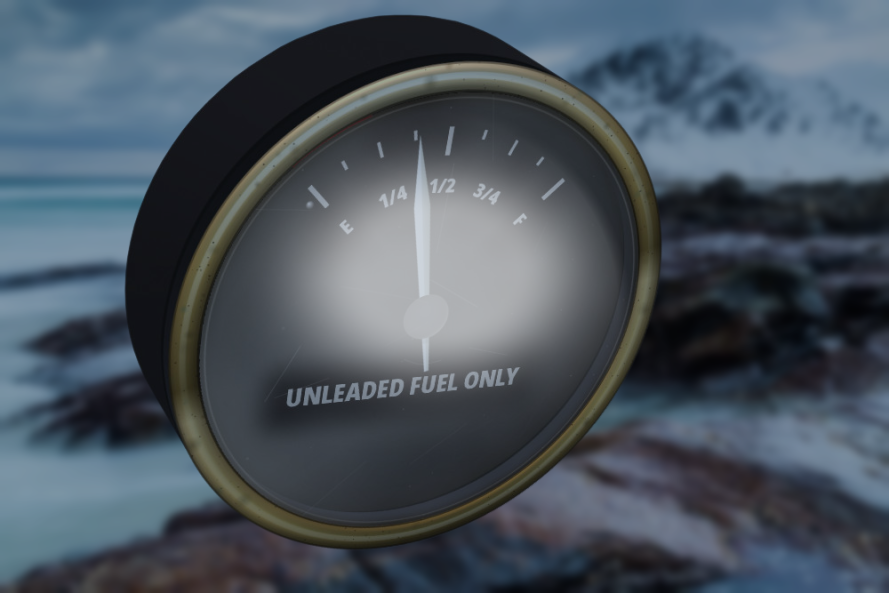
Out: {"value": 0.375}
